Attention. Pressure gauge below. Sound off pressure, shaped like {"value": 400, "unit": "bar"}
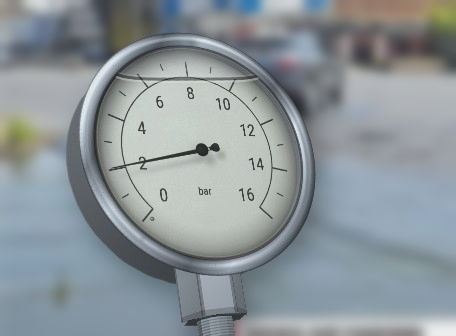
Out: {"value": 2, "unit": "bar"}
